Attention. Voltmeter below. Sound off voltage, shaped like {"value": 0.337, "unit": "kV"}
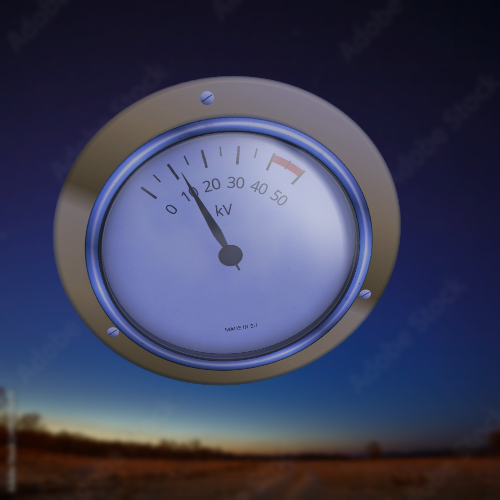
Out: {"value": 12.5, "unit": "kV"}
